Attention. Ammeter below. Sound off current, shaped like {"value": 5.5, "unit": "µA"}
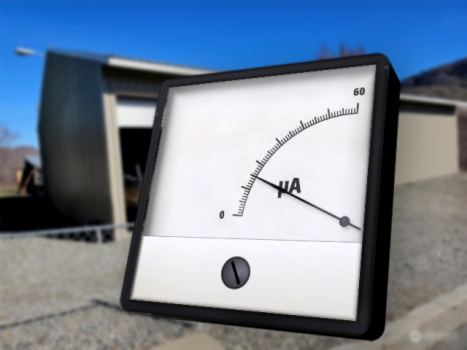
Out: {"value": 15, "unit": "µA"}
